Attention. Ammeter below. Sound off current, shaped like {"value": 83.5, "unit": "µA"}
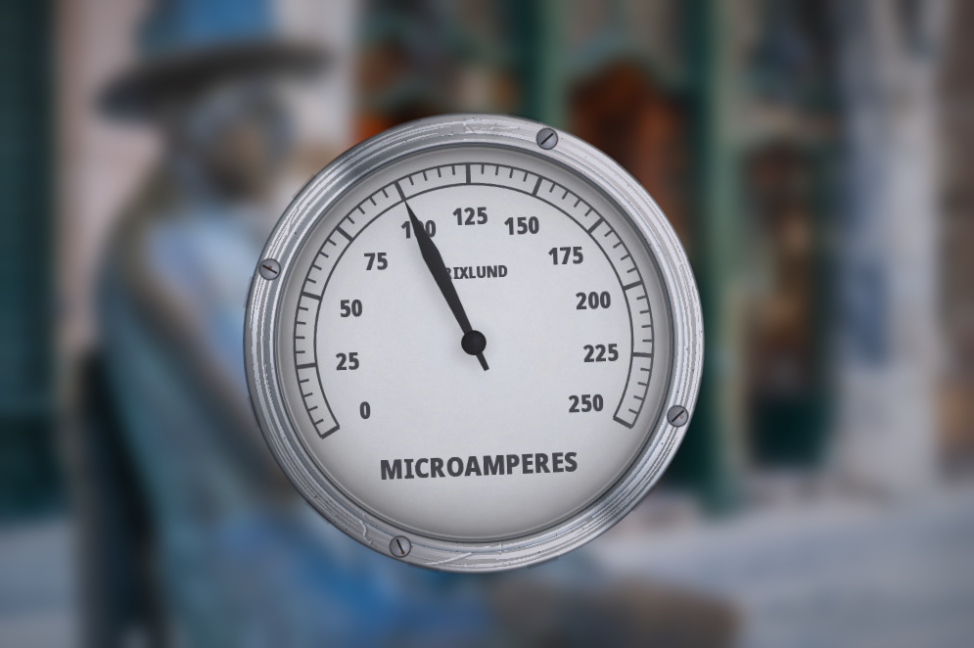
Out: {"value": 100, "unit": "µA"}
